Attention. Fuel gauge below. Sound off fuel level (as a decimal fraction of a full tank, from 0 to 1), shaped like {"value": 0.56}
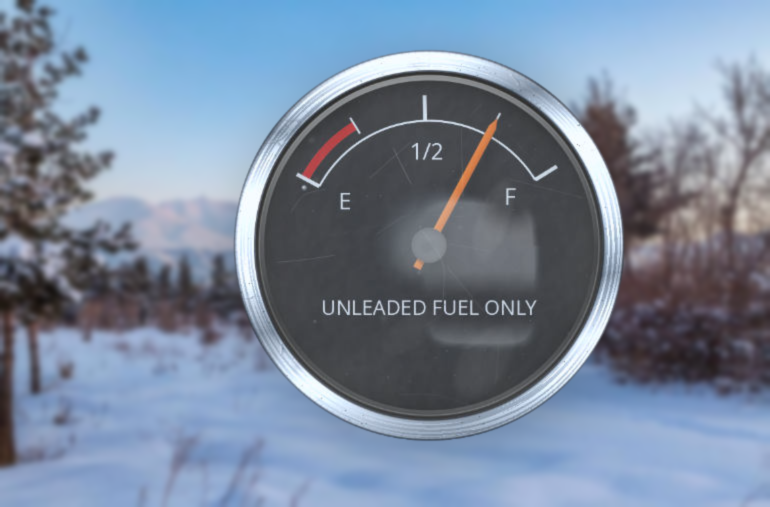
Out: {"value": 0.75}
